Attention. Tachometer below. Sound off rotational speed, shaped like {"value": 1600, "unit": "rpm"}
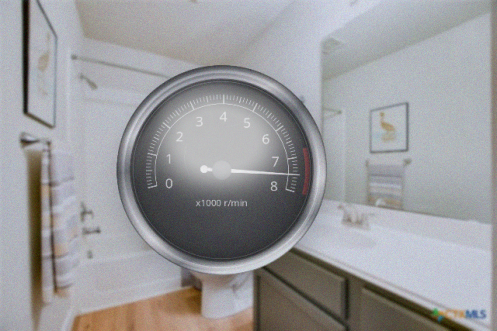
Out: {"value": 7500, "unit": "rpm"}
